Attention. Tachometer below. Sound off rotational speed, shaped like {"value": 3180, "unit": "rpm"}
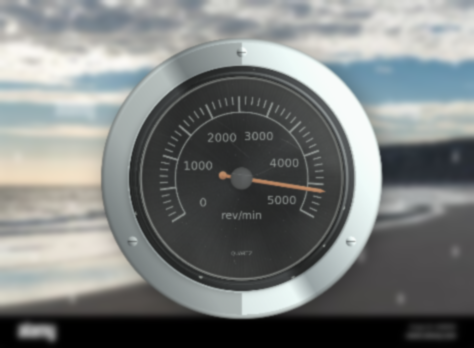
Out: {"value": 4600, "unit": "rpm"}
